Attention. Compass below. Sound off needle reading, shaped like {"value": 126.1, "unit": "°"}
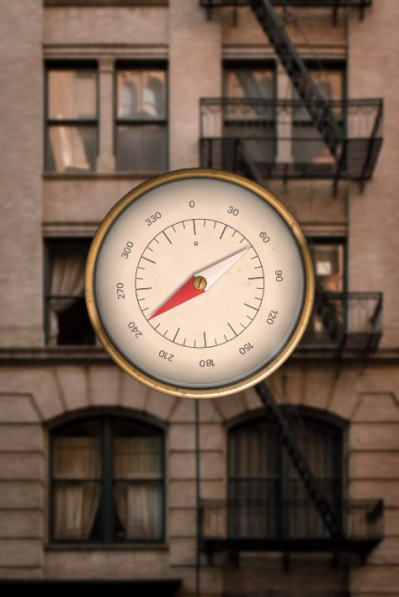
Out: {"value": 240, "unit": "°"}
